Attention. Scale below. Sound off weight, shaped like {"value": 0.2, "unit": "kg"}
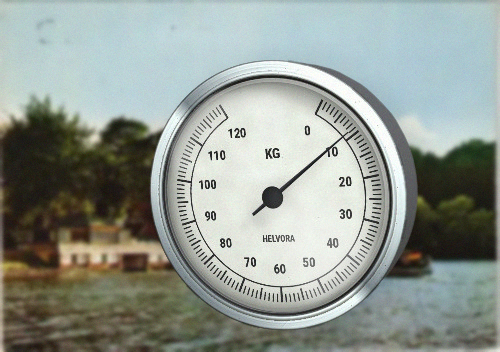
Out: {"value": 9, "unit": "kg"}
